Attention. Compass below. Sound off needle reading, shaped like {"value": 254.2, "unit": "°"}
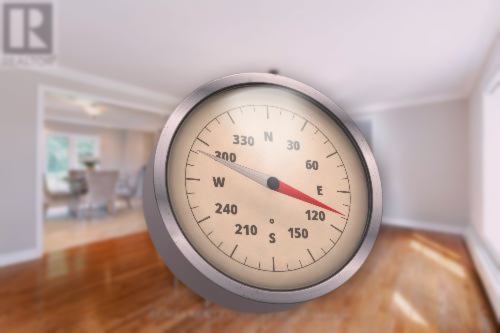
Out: {"value": 110, "unit": "°"}
